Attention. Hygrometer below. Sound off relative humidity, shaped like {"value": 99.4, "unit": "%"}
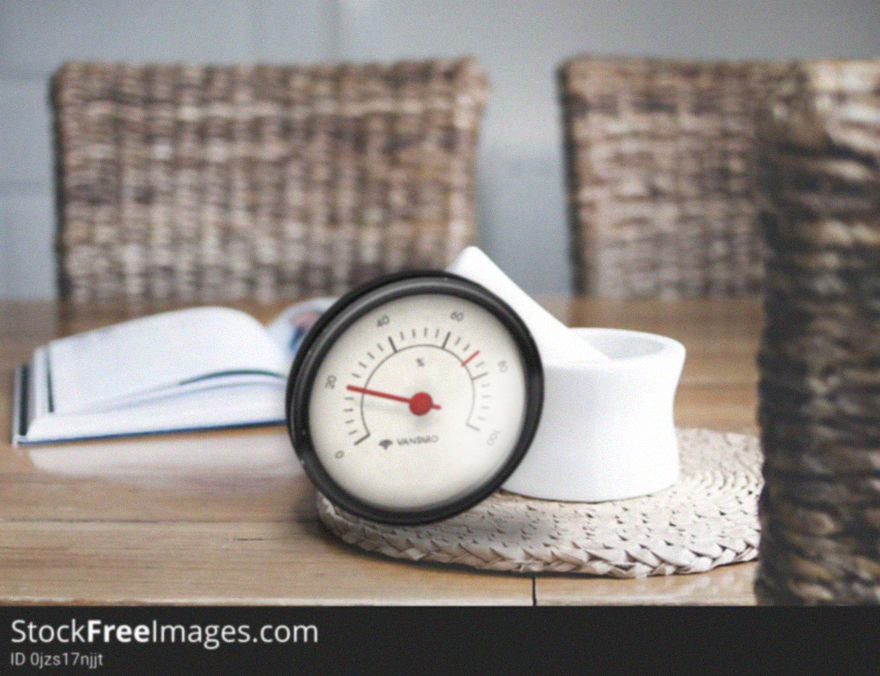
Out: {"value": 20, "unit": "%"}
